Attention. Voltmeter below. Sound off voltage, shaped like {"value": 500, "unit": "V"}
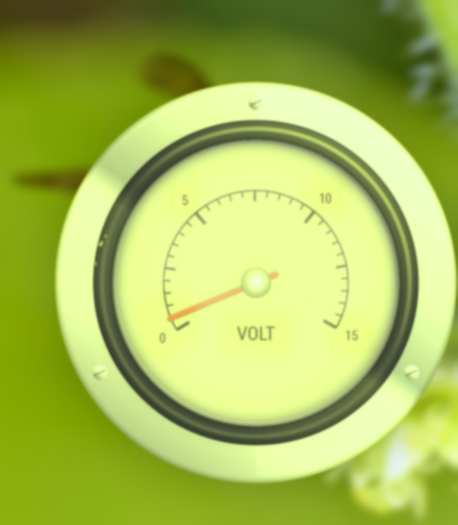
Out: {"value": 0.5, "unit": "V"}
